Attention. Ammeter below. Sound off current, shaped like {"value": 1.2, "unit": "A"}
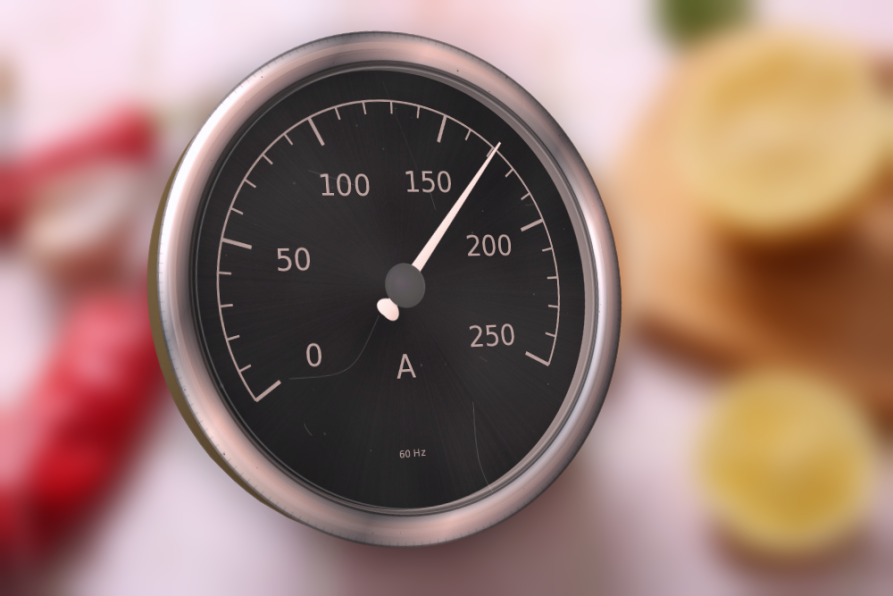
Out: {"value": 170, "unit": "A"}
